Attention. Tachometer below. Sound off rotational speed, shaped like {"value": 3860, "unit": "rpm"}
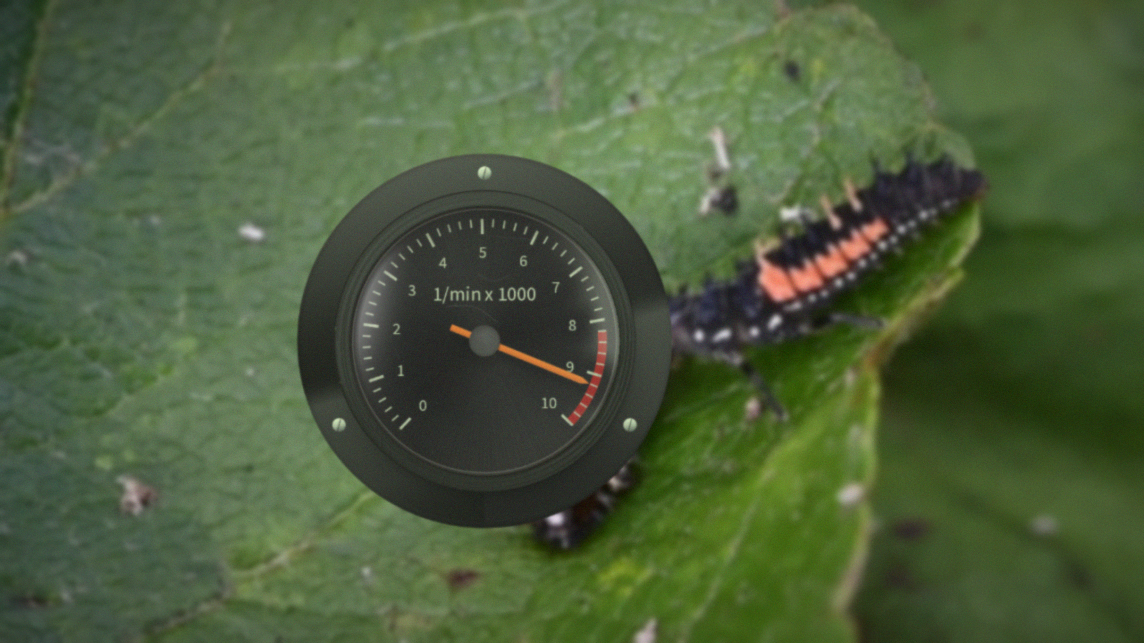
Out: {"value": 9200, "unit": "rpm"}
